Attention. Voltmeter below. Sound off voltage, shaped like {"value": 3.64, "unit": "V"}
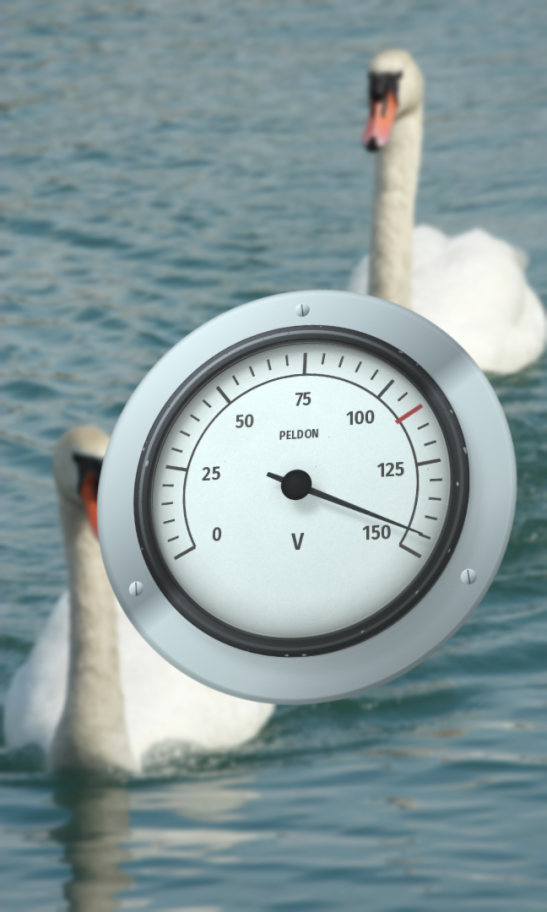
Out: {"value": 145, "unit": "V"}
